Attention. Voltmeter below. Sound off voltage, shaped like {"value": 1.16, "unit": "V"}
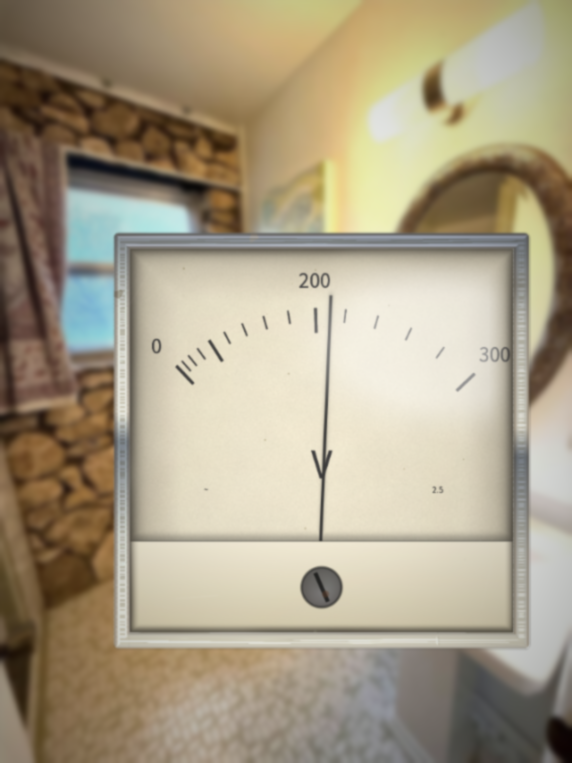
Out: {"value": 210, "unit": "V"}
